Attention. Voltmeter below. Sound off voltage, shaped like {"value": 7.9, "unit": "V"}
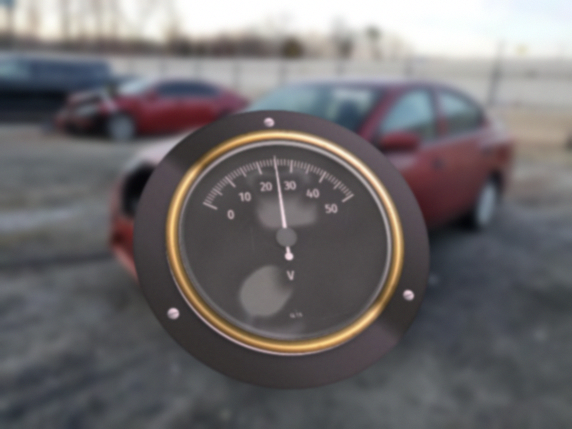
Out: {"value": 25, "unit": "V"}
